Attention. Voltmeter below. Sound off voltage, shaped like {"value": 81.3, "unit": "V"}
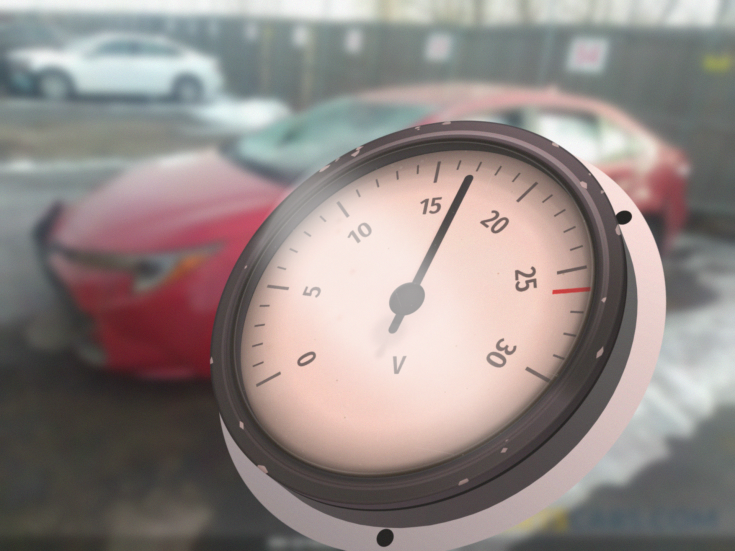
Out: {"value": 17, "unit": "V"}
